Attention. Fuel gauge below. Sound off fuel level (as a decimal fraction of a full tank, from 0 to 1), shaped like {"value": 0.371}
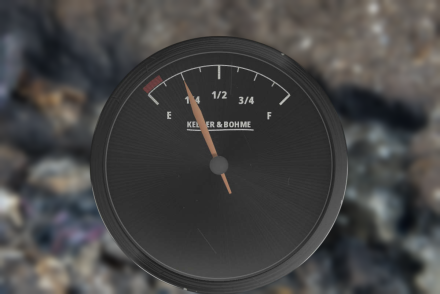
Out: {"value": 0.25}
